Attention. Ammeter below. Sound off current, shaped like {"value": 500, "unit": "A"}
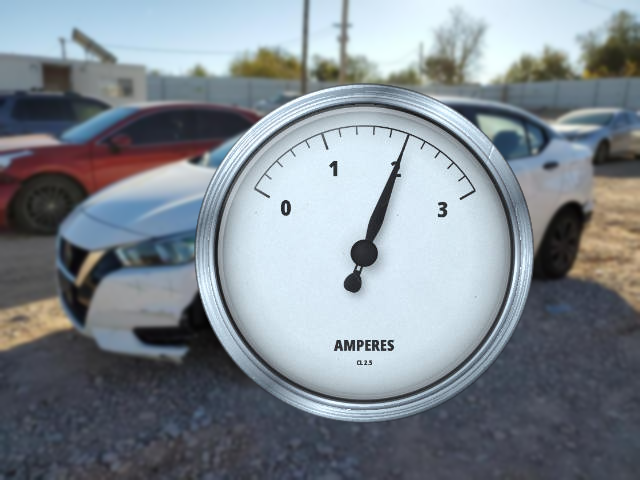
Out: {"value": 2, "unit": "A"}
